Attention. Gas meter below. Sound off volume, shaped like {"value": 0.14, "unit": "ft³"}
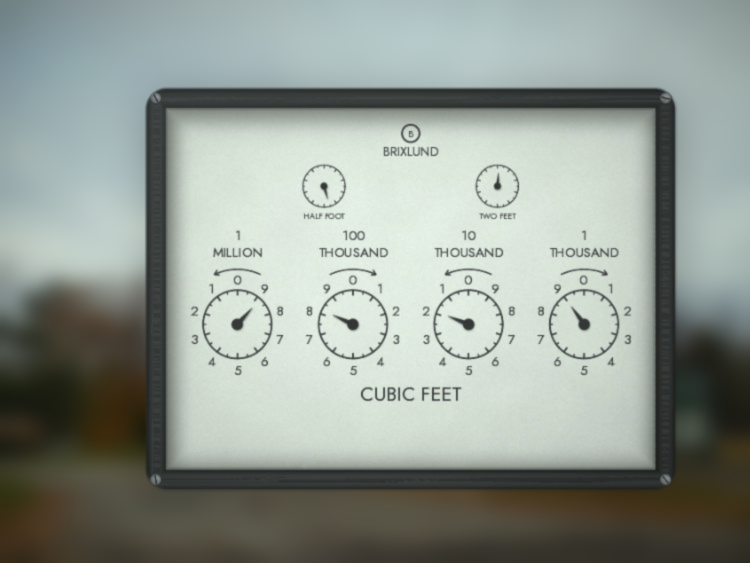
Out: {"value": 881900, "unit": "ft³"}
